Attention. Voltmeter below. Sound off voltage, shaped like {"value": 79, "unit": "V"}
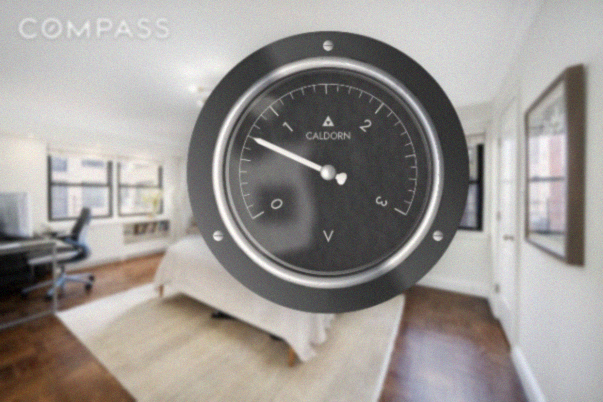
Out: {"value": 0.7, "unit": "V"}
